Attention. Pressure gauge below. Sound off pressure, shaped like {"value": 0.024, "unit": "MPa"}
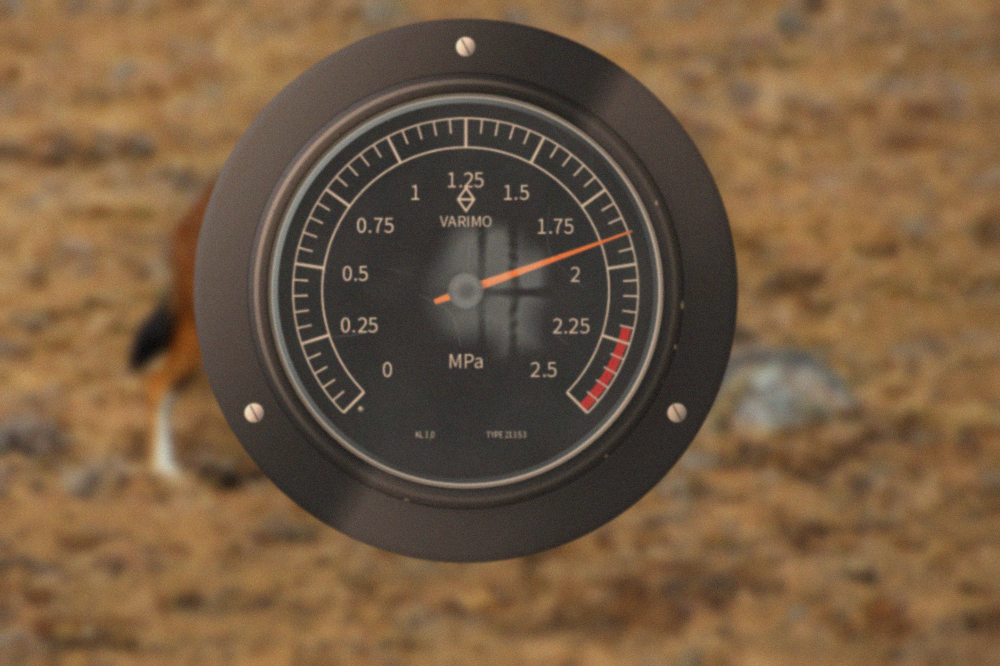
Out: {"value": 1.9, "unit": "MPa"}
